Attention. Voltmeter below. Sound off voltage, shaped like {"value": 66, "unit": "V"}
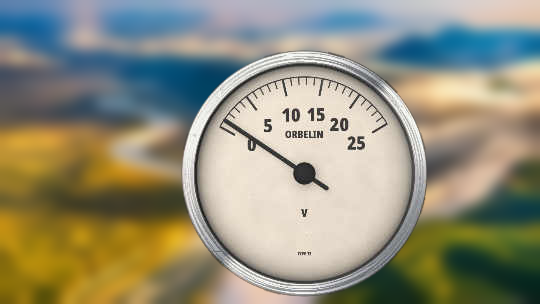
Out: {"value": 1, "unit": "V"}
